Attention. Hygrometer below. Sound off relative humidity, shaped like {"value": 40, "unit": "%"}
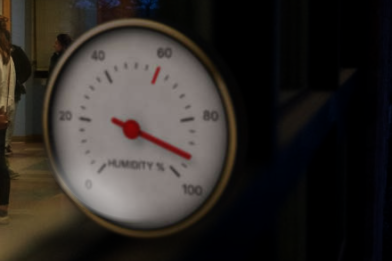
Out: {"value": 92, "unit": "%"}
